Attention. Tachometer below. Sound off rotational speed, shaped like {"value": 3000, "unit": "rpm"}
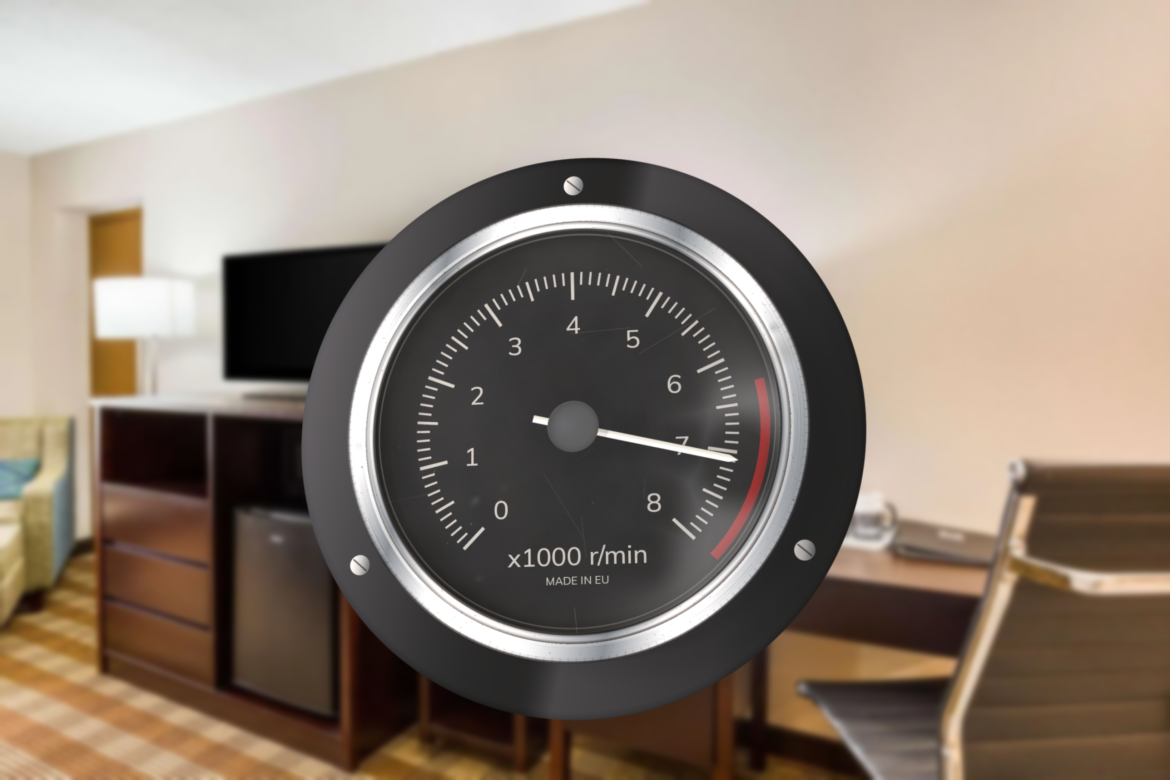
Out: {"value": 7100, "unit": "rpm"}
